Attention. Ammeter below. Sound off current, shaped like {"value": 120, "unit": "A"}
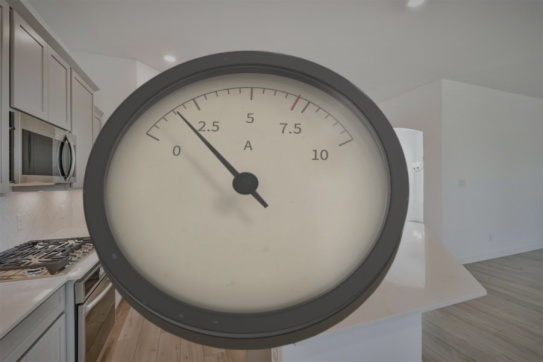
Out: {"value": 1.5, "unit": "A"}
